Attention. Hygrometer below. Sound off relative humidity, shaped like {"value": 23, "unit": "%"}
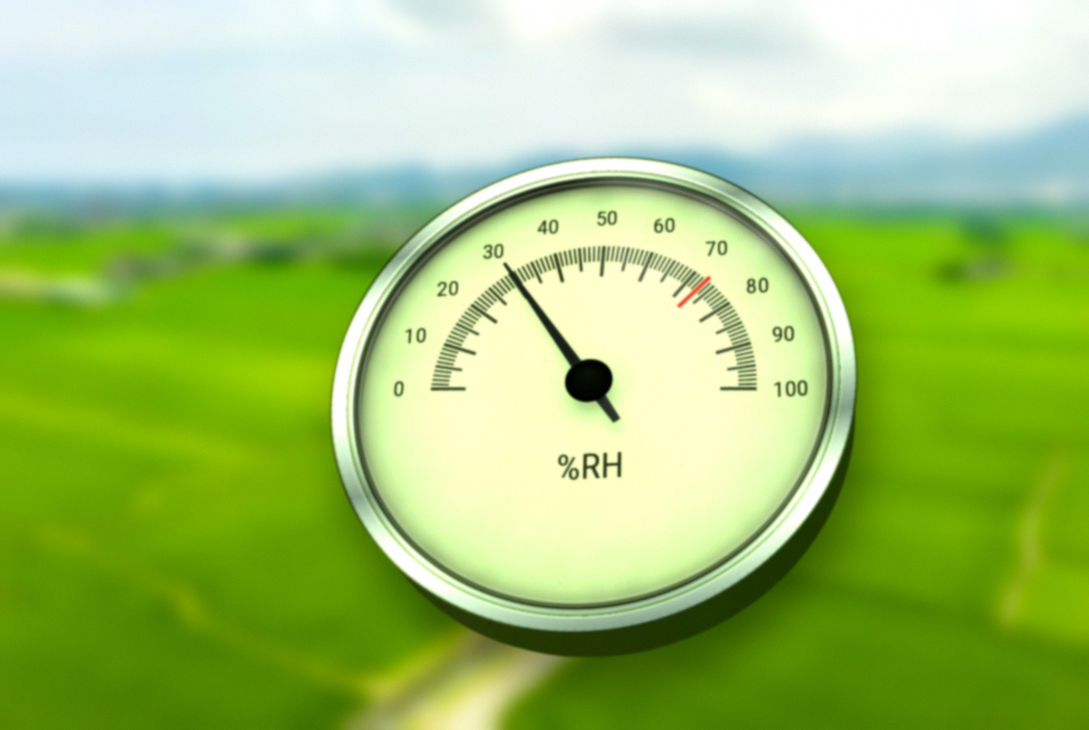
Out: {"value": 30, "unit": "%"}
